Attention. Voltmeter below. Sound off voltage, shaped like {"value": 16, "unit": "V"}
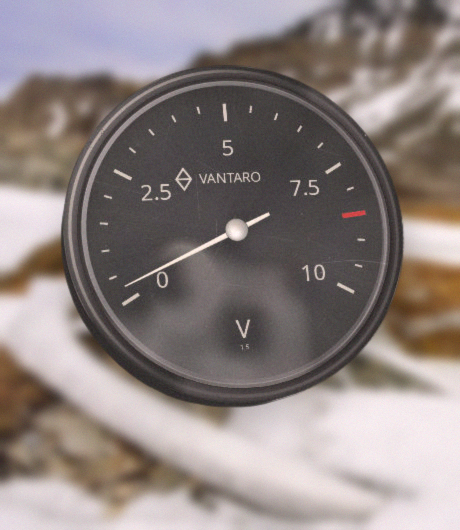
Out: {"value": 0.25, "unit": "V"}
